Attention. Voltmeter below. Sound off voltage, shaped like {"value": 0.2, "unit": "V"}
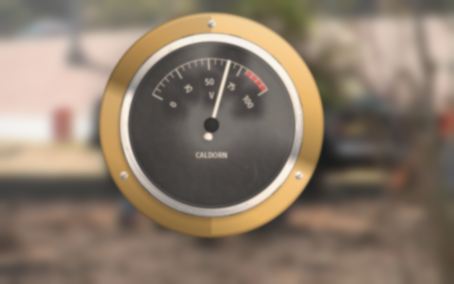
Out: {"value": 65, "unit": "V"}
